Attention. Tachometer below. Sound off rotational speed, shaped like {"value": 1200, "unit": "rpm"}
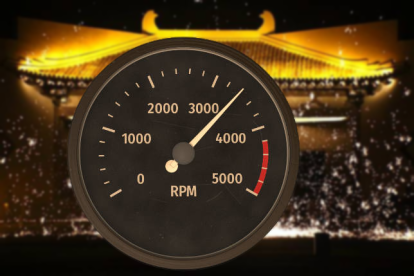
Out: {"value": 3400, "unit": "rpm"}
